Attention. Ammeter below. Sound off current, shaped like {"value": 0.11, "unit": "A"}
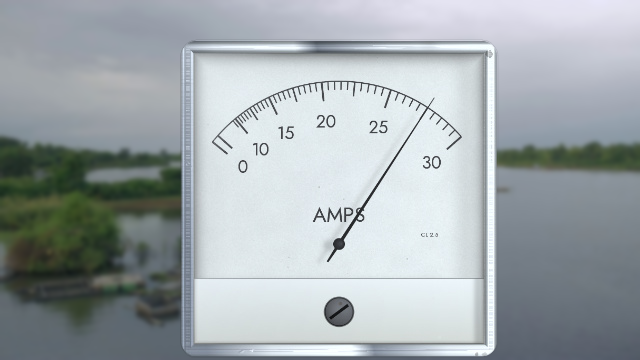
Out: {"value": 27.5, "unit": "A"}
